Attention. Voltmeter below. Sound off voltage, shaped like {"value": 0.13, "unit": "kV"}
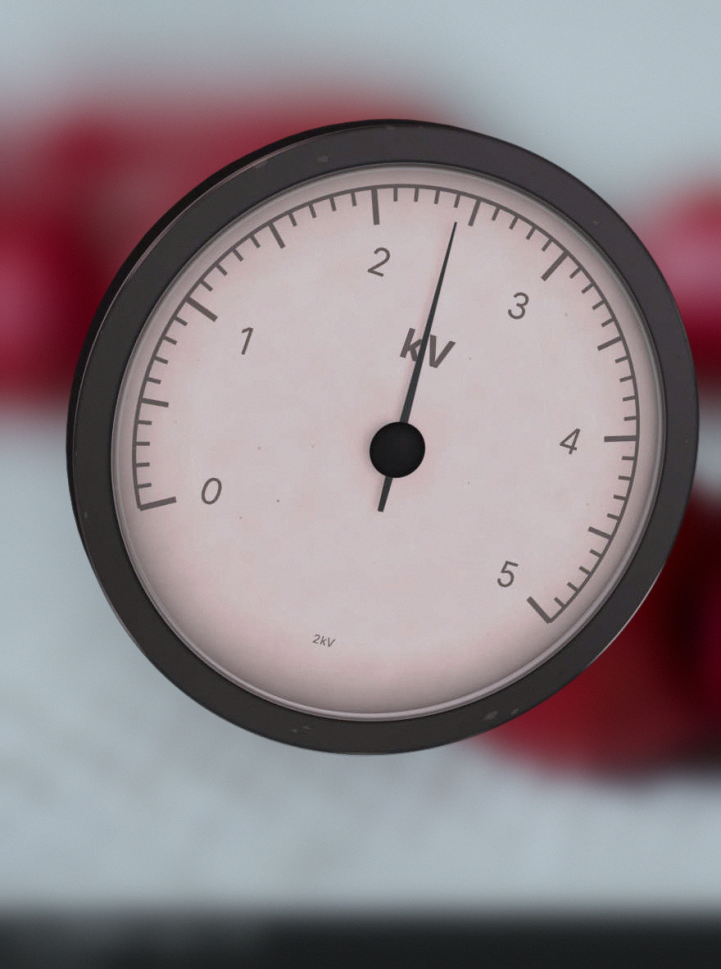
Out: {"value": 2.4, "unit": "kV"}
